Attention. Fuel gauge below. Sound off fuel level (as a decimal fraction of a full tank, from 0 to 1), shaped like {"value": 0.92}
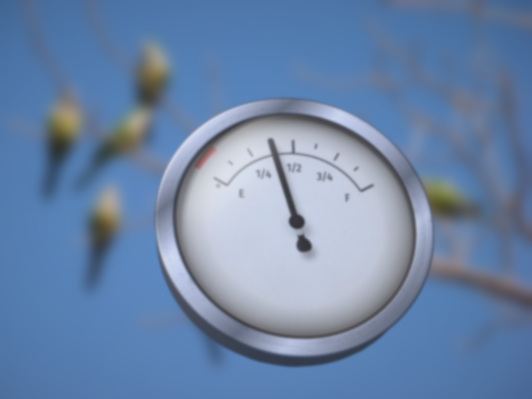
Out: {"value": 0.375}
